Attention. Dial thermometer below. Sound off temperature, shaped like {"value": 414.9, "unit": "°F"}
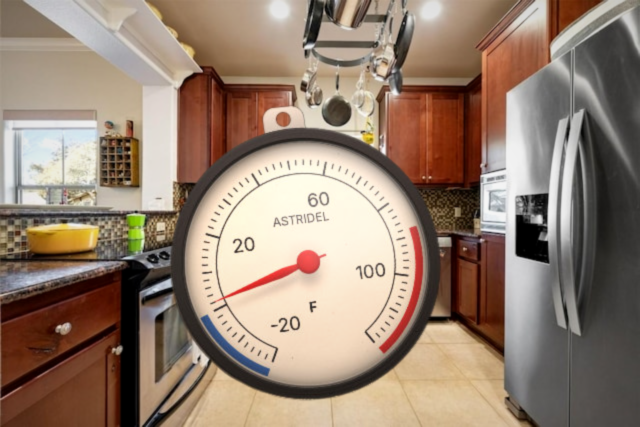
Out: {"value": 2, "unit": "°F"}
